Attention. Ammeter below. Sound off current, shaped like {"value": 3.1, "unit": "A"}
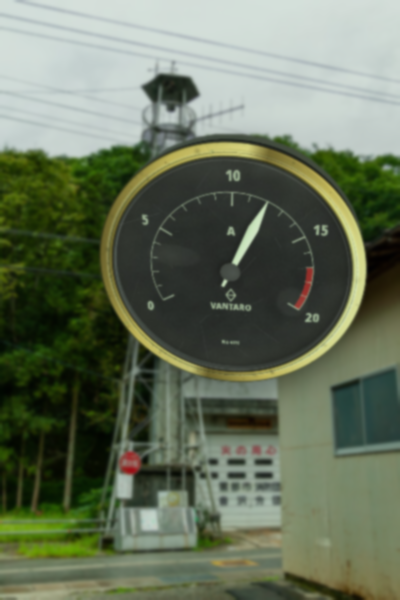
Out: {"value": 12, "unit": "A"}
